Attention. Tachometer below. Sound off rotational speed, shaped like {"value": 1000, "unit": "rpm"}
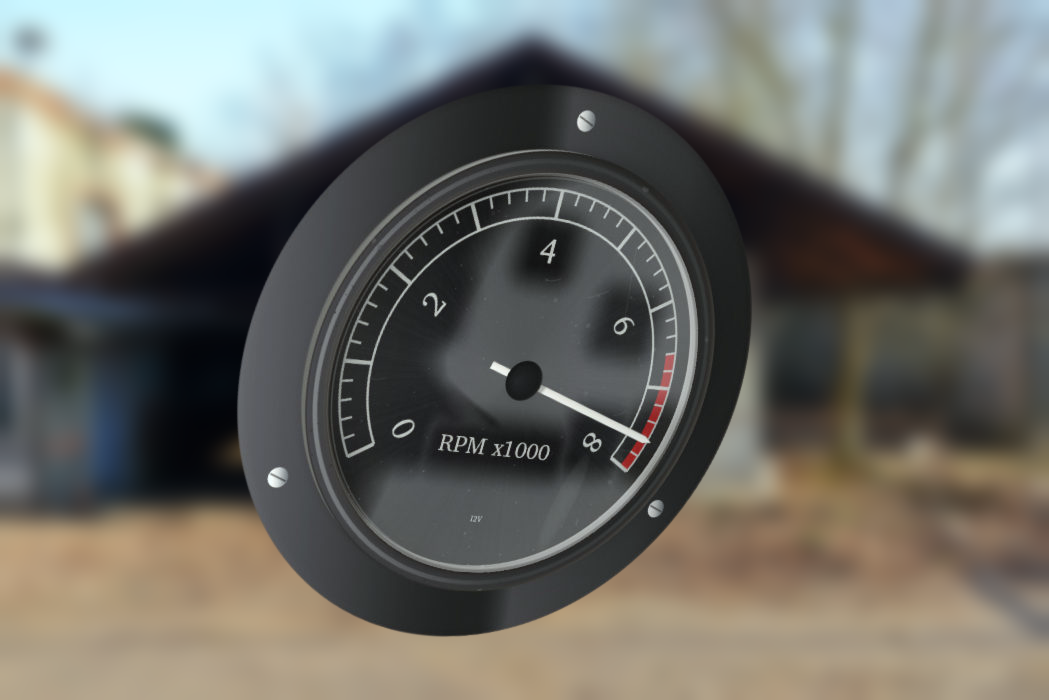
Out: {"value": 7600, "unit": "rpm"}
